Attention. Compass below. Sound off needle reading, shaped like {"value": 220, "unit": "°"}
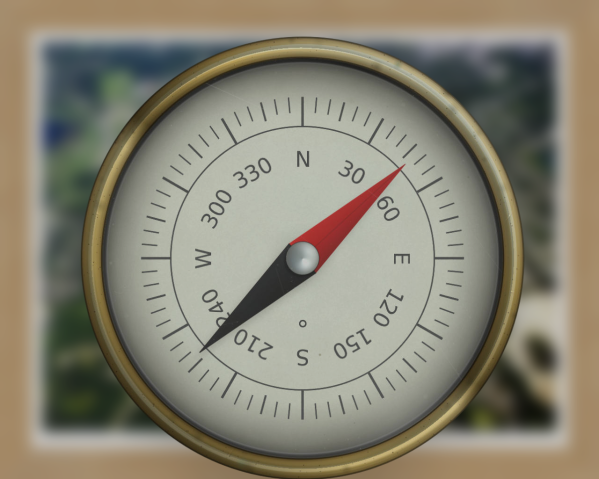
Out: {"value": 47.5, "unit": "°"}
